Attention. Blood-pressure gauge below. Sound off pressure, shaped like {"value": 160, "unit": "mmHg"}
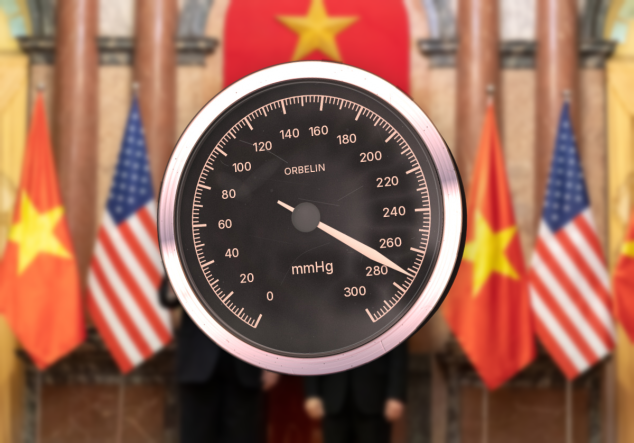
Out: {"value": 272, "unit": "mmHg"}
